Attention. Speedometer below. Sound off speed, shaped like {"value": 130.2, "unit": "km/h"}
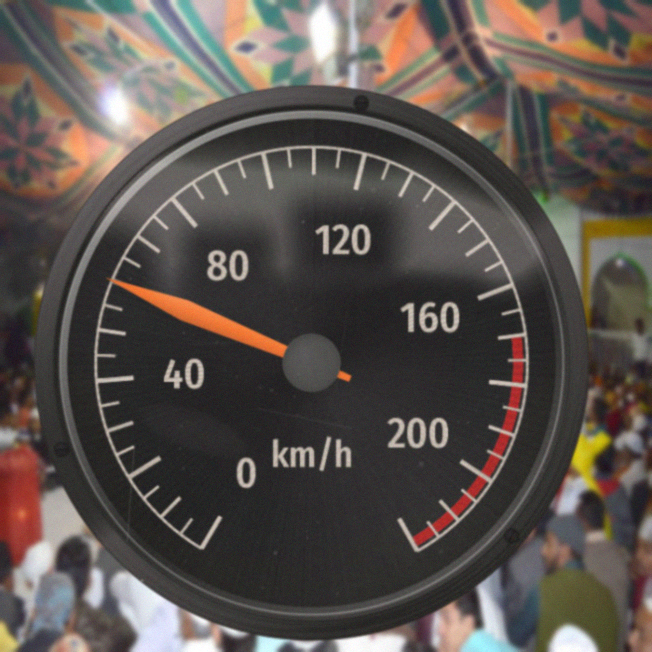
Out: {"value": 60, "unit": "km/h"}
